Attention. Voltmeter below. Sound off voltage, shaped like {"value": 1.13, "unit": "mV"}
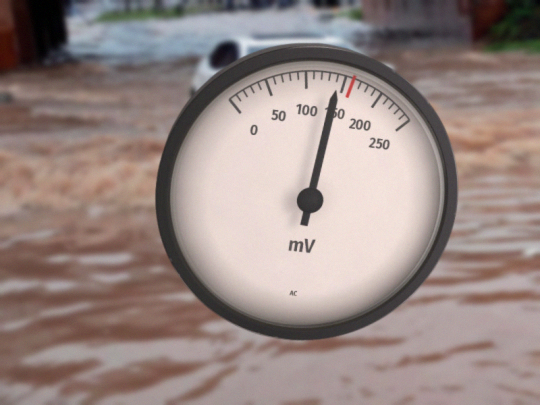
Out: {"value": 140, "unit": "mV"}
